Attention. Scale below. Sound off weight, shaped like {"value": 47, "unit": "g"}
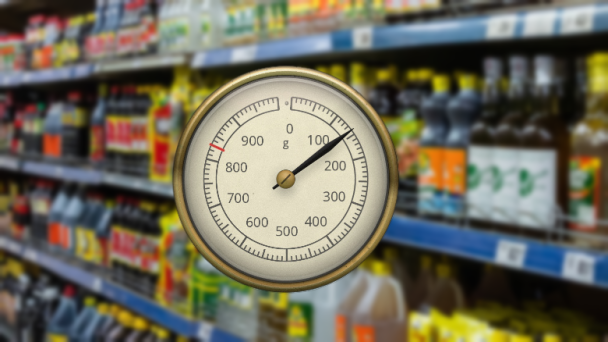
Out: {"value": 140, "unit": "g"}
